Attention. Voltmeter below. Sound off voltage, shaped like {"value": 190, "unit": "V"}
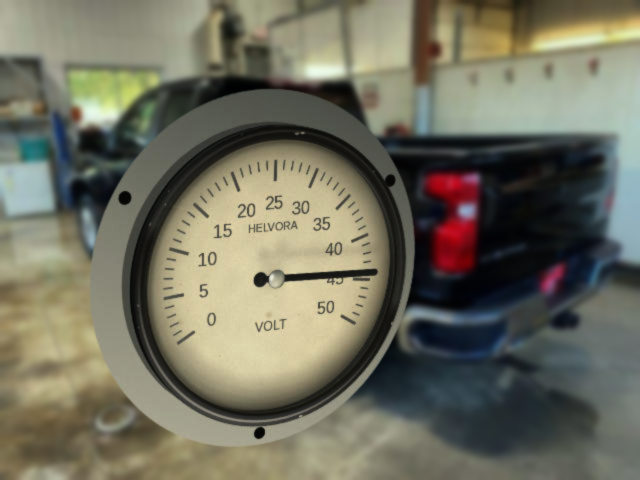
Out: {"value": 44, "unit": "V"}
